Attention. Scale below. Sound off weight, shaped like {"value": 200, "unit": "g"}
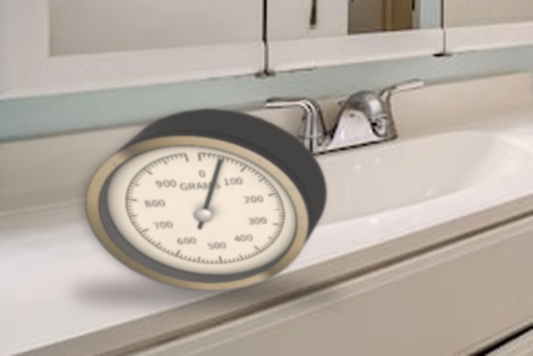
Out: {"value": 50, "unit": "g"}
